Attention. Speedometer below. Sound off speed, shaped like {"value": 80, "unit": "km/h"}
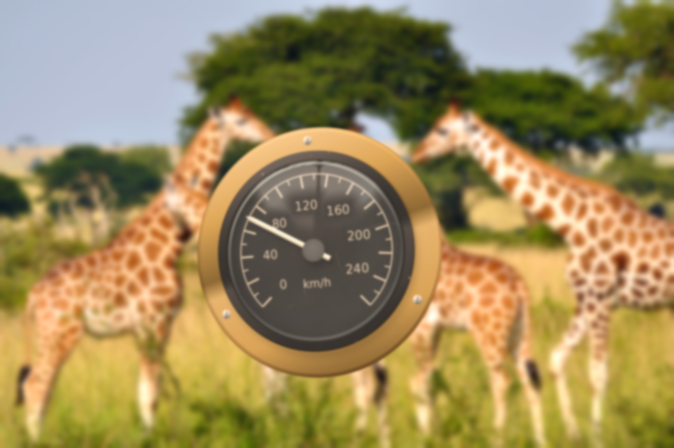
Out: {"value": 70, "unit": "km/h"}
